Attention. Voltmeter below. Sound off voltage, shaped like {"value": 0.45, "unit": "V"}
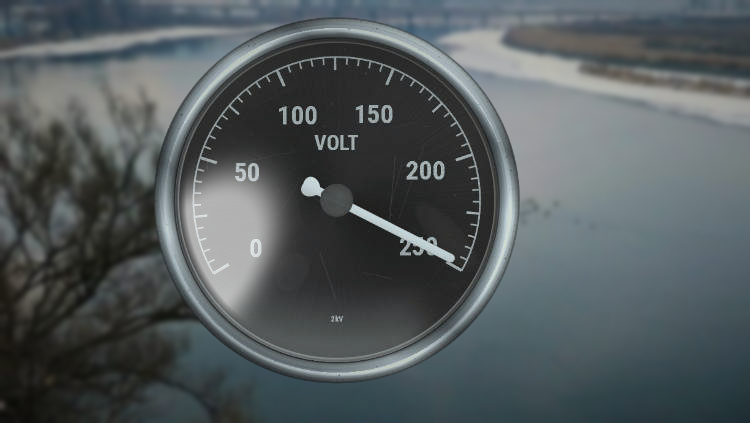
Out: {"value": 247.5, "unit": "V"}
